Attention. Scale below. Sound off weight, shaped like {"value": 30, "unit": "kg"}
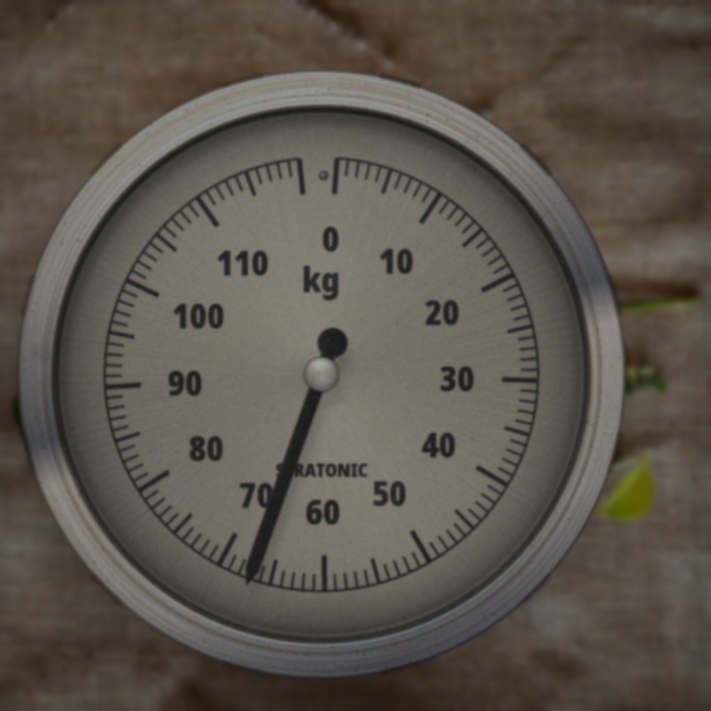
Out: {"value": 67, "unit": "kg"}
